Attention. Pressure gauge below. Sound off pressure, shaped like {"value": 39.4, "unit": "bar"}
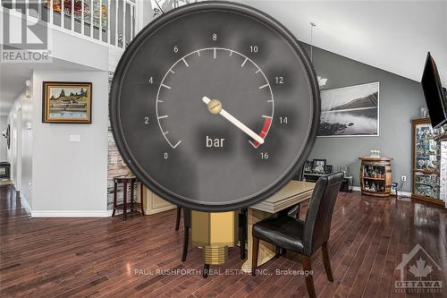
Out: {"value": 15.5, "unit": "bar"}
